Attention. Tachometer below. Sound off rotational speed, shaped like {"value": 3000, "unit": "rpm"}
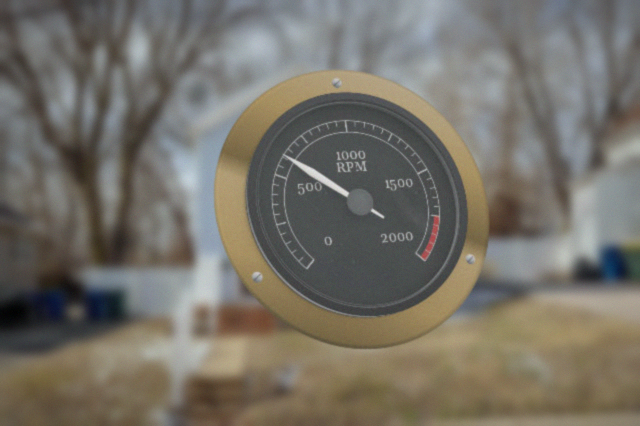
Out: {"value": 600, "unit": "rpm"}
